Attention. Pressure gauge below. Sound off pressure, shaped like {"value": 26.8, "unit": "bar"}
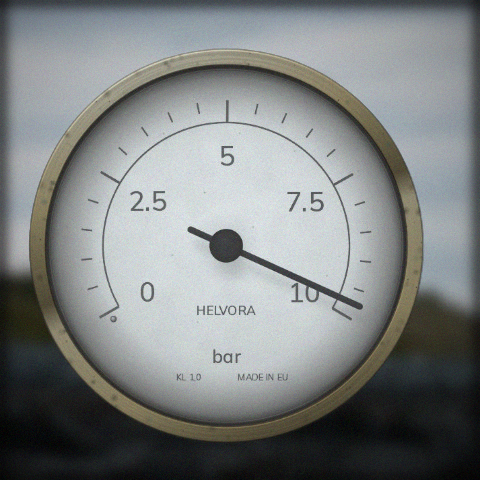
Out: {"value": 9.75, "unit": "bar"}
